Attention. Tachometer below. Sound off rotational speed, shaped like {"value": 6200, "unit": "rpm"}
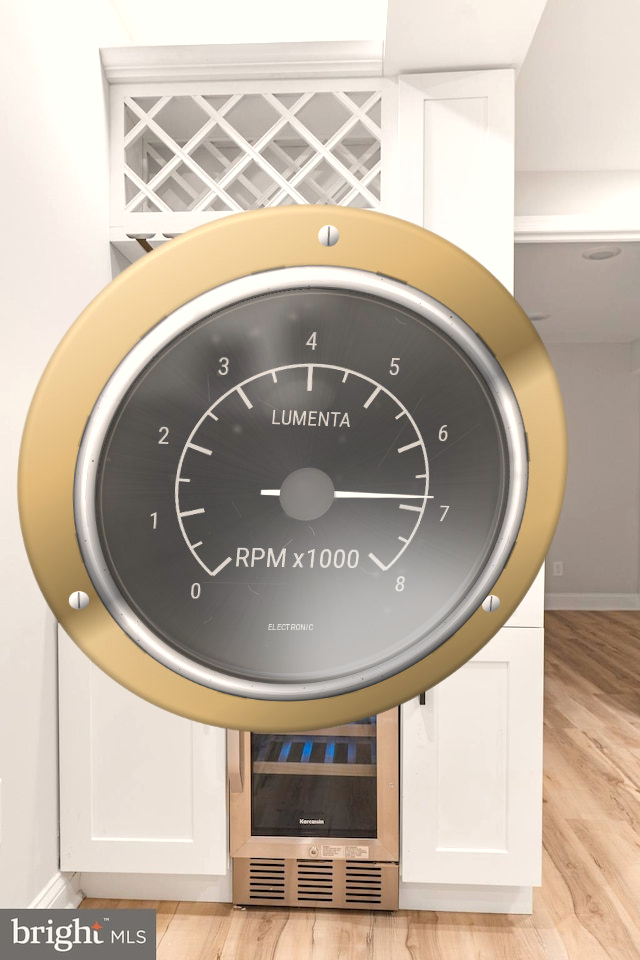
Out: {"value": 6750, "unit": "rpm"}
